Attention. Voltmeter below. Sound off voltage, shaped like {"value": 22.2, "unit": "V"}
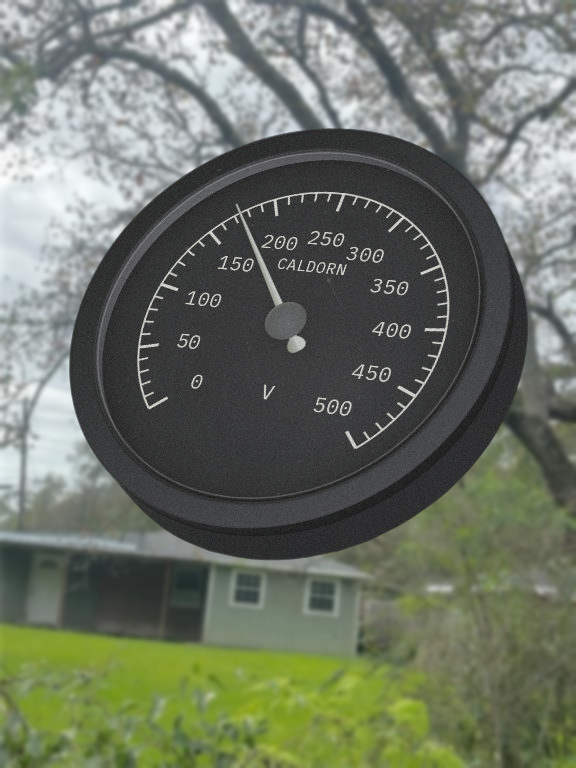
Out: {"value": 175, "unit": "V"}
